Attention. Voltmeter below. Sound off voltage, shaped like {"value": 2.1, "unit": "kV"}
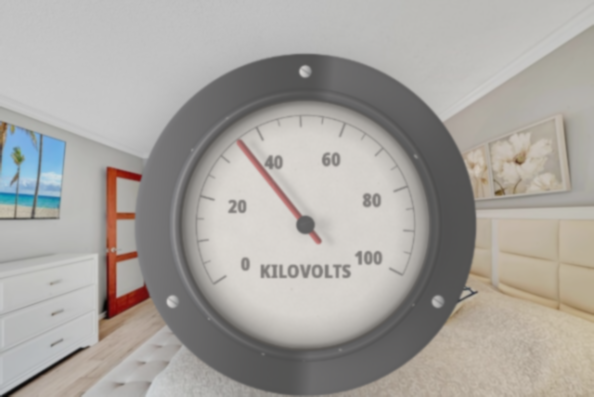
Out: {"value": 35, "unit": "kV"}
